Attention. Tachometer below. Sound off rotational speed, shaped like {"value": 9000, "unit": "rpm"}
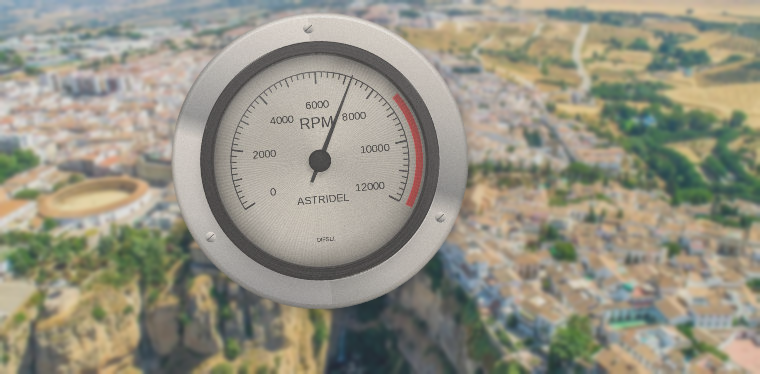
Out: {"value": 7200, "unit": "rpm"}
